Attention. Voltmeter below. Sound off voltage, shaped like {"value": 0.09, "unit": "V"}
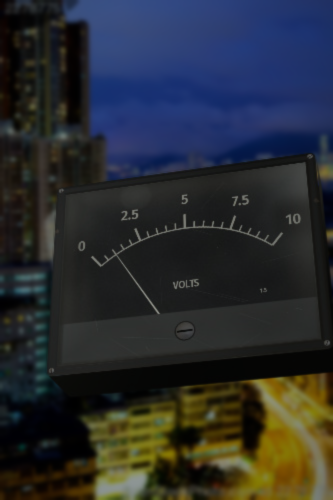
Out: {"value": 1, "unit": "V"}
